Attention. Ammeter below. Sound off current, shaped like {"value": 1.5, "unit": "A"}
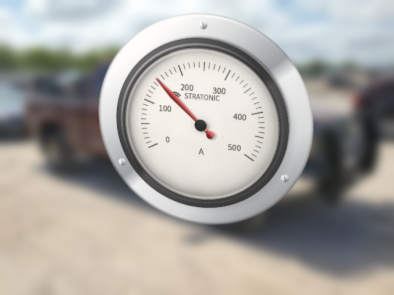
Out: {"value": 150, "unit": "A"}
